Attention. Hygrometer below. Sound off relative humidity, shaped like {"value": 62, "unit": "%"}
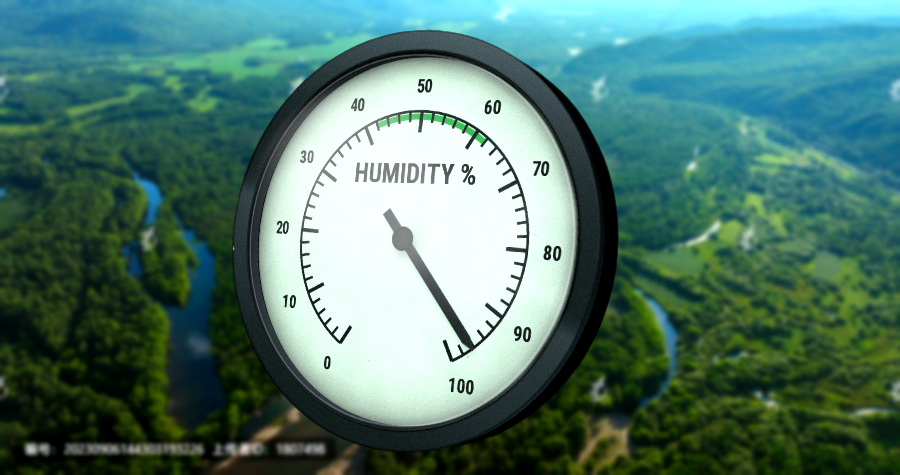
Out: {"value": 96, "unit": "%"}
